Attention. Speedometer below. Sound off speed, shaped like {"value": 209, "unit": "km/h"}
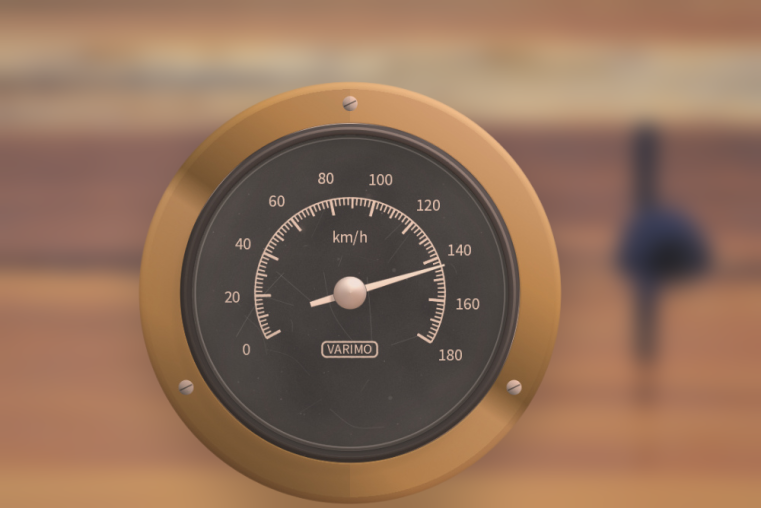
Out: {"value": 144, "unit": "km/h"}
